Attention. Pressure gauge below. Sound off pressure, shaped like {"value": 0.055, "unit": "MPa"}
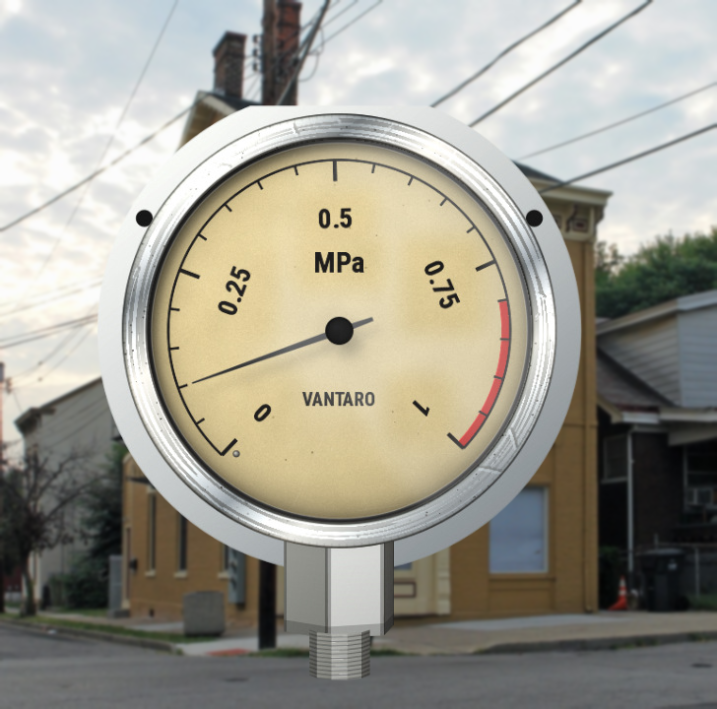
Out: {"value": 0.1, "unit": "MPa"}
